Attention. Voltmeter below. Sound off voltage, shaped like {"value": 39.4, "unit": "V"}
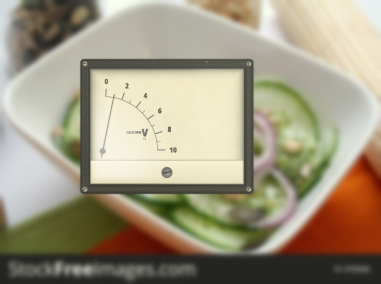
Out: {"value": 1, "unit": "V"}
